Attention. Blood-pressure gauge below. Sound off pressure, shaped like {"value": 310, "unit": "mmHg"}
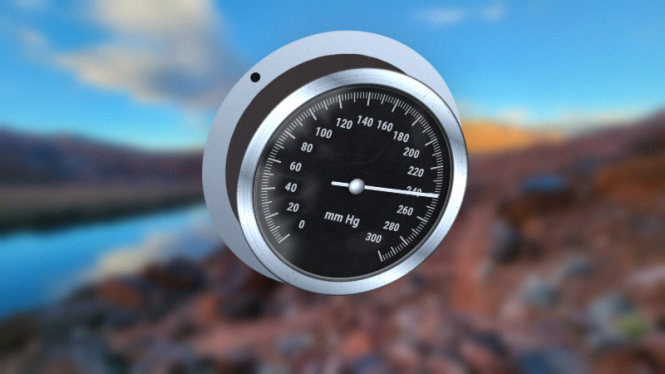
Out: {"value": 240, "unit": "mmHg"}
